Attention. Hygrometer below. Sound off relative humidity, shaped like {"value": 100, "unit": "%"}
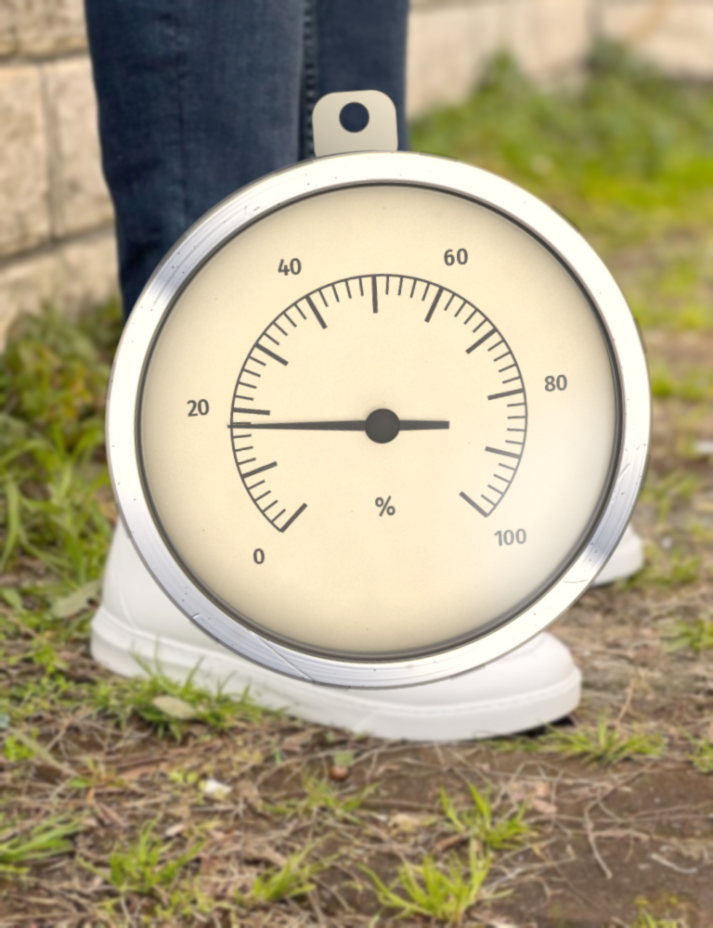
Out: {"value": 18, "unit": "%"}
